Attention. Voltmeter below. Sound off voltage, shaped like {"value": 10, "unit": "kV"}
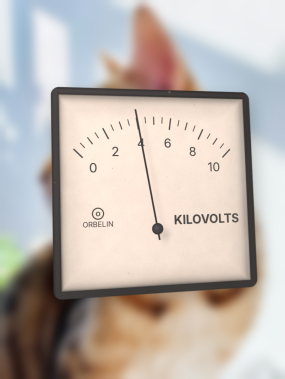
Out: {"value": 4, "unit": "kV"}
